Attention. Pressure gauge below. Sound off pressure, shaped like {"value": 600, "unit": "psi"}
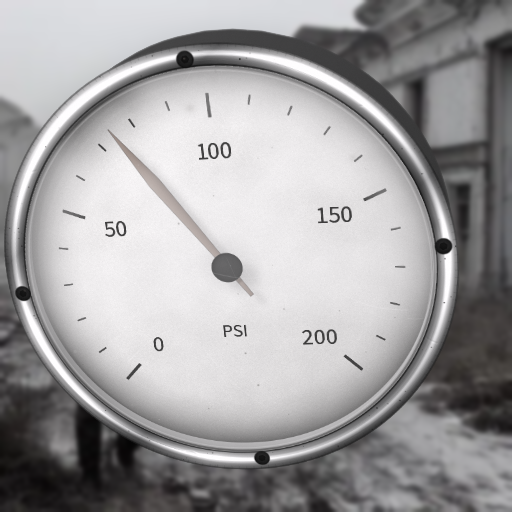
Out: {"value": 75, "unit": "psi"}
